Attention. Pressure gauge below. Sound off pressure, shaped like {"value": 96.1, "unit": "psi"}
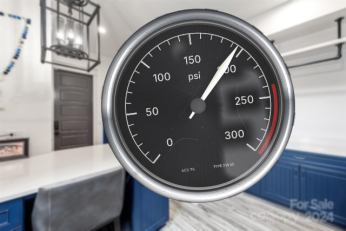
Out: {"value": 195, "unit": "psi"}
